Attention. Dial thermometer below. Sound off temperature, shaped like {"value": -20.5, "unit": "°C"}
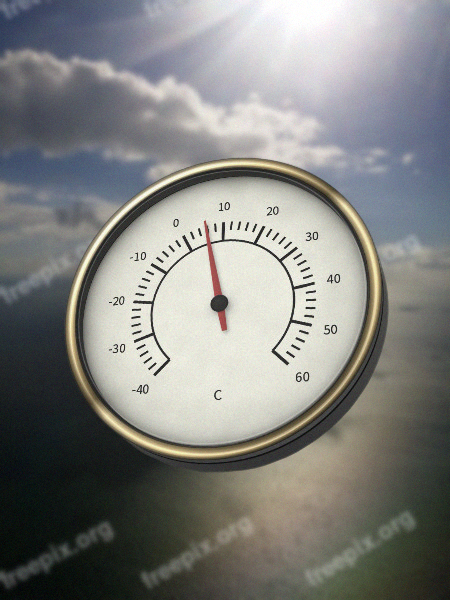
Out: {"value": 6, "unit": "°C"}
